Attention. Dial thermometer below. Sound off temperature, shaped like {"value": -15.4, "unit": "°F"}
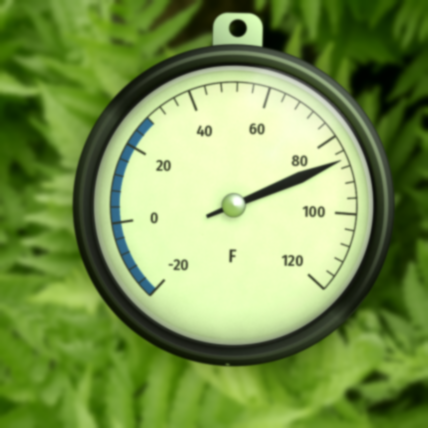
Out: {"value": 86, "unit": "°F"}
